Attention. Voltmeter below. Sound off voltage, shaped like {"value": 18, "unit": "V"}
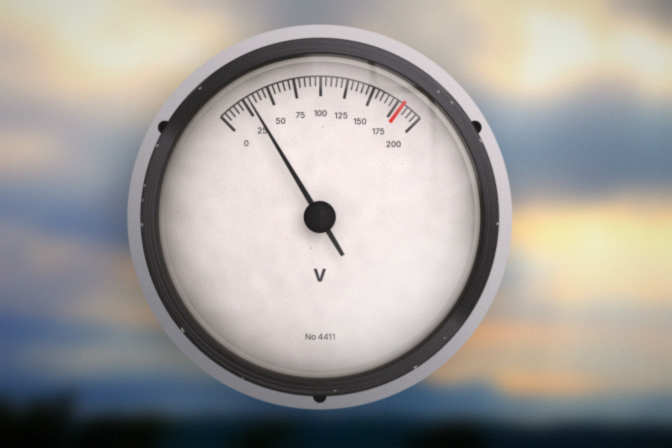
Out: {"value": 30, "unit": "V"}
